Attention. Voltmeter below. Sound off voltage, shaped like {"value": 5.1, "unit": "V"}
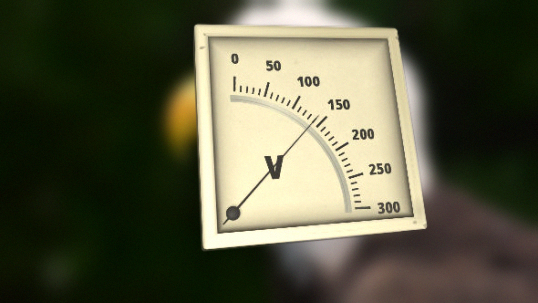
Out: {"value": 140, "unit": "V"}
